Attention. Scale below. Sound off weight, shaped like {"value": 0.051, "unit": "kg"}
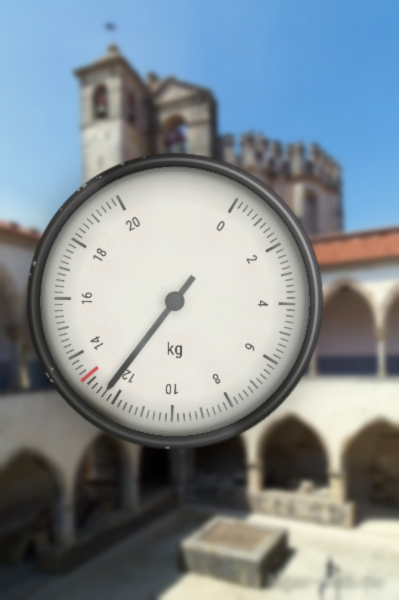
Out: {"value": 12.4, "unit": "kg"}
